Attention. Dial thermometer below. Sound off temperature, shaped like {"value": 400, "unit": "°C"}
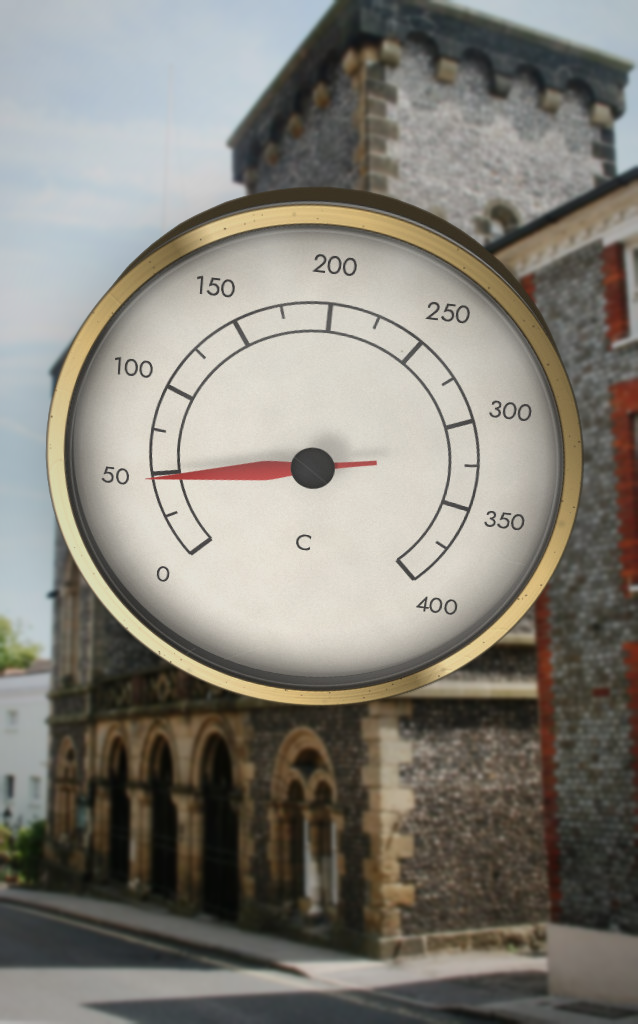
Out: {"value": 50, "unit": "°C"}
